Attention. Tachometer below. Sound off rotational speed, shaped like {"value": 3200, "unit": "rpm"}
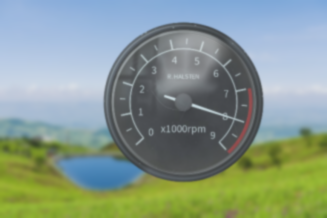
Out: {"value": 8000, "unit": "rpm"}
